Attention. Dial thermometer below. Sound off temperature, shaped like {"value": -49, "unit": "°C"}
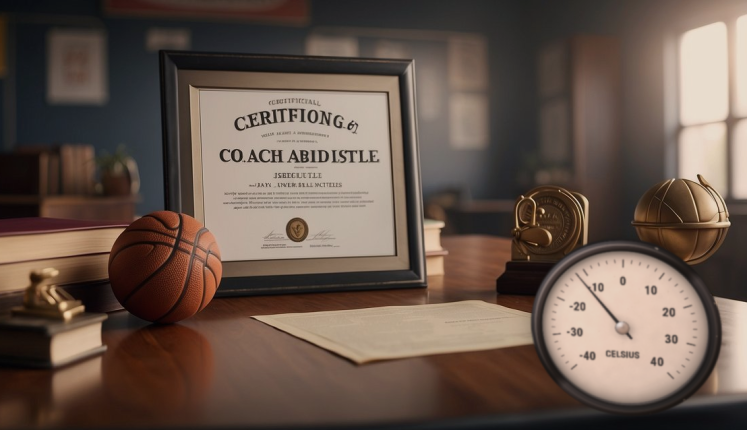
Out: {"value": -12, "unit": "°C"}
